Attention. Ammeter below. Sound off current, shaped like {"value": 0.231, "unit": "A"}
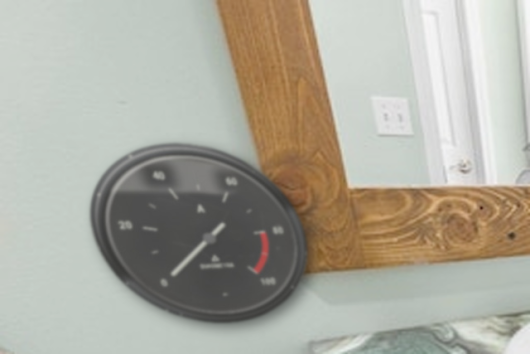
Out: {"value": 0, "unit": "A"}
